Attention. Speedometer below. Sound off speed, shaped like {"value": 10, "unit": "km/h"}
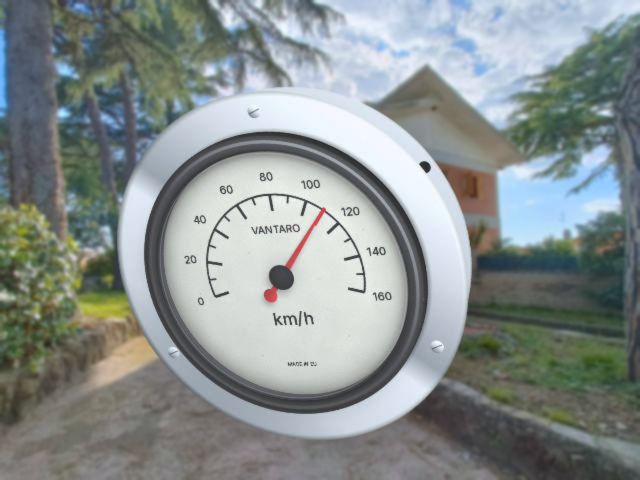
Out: {"value": 110, "unit": "km/h"}
